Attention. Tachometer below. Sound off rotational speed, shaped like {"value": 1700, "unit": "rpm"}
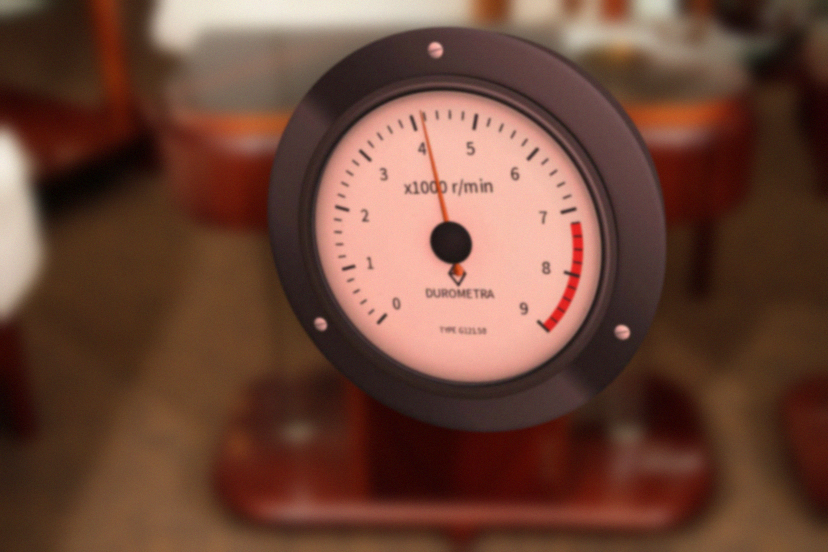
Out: {"value": 4200, "unit": "rpm"}
